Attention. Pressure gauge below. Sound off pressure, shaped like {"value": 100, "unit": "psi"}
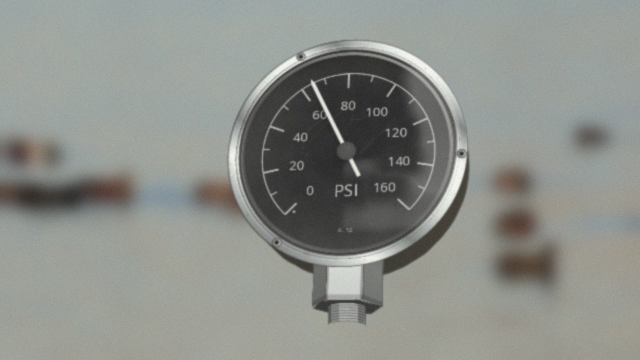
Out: {"value": 65, "unit": "psi"}
